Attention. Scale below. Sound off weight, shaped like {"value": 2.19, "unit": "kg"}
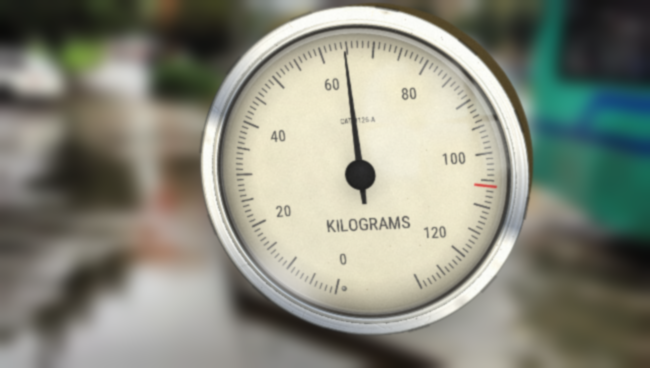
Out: {"value": 65, "unit": "kg"}
